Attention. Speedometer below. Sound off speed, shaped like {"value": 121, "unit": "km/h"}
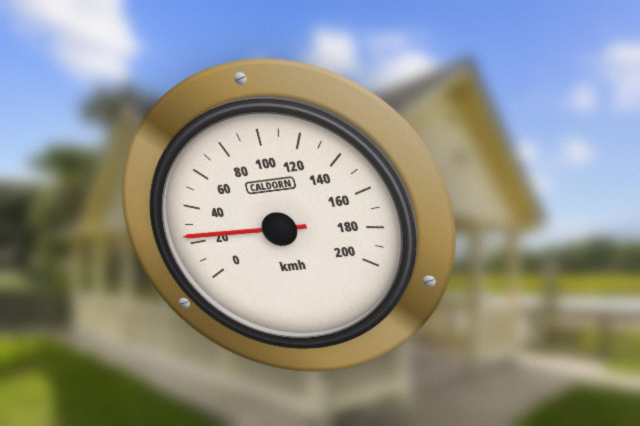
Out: {"value": 25, "unit": "km/h"}
